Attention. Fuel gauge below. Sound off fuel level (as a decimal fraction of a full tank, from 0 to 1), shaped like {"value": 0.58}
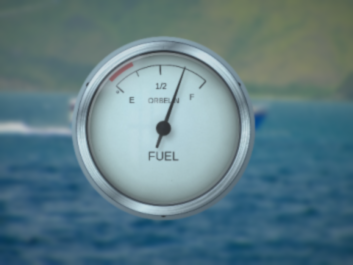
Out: {"value": 0.75}
